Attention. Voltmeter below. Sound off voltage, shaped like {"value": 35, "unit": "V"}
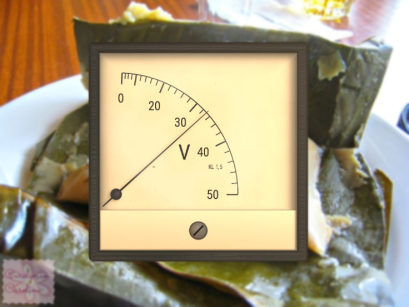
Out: {"value": 33, "unit": "V"}
